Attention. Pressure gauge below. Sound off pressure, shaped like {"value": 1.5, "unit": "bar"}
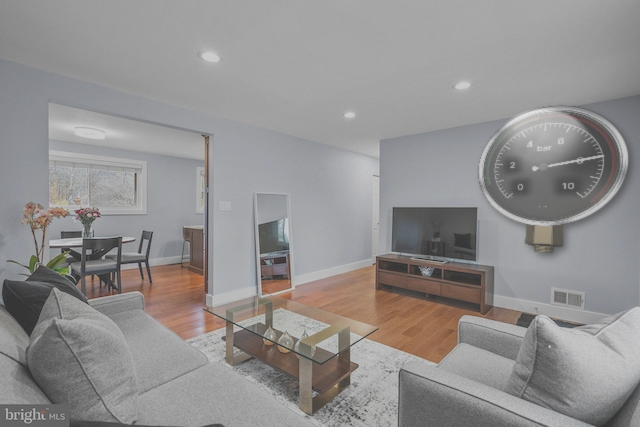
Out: {"value": 8, "unit": "bar"}
